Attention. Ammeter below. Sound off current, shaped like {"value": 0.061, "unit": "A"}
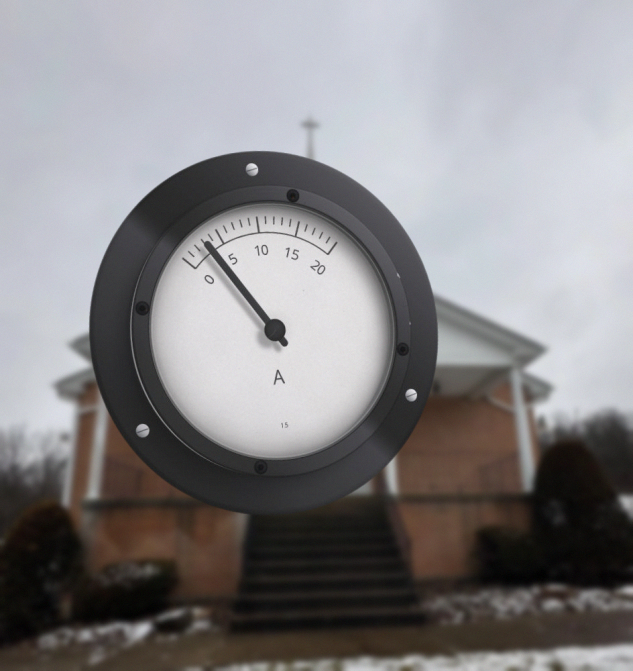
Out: {"value": 3, "unit": "A"}
